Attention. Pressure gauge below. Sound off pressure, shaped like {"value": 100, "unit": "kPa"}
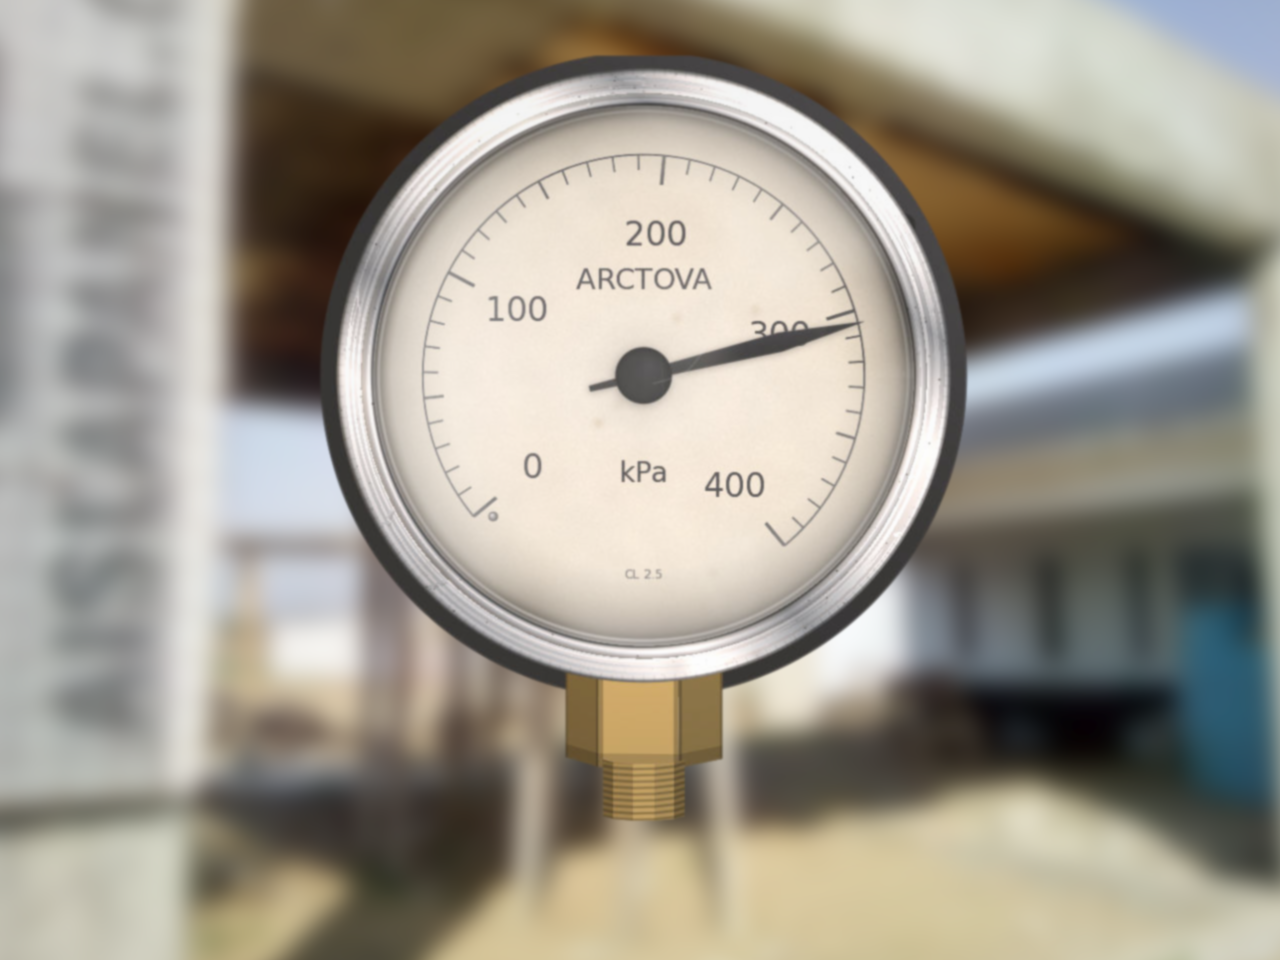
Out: {"value": 305, "unit": "kPa"}
